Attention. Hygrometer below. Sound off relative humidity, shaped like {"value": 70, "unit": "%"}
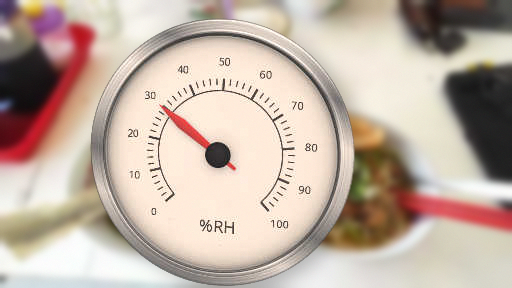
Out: {"value": 30, "unit": "%"}
